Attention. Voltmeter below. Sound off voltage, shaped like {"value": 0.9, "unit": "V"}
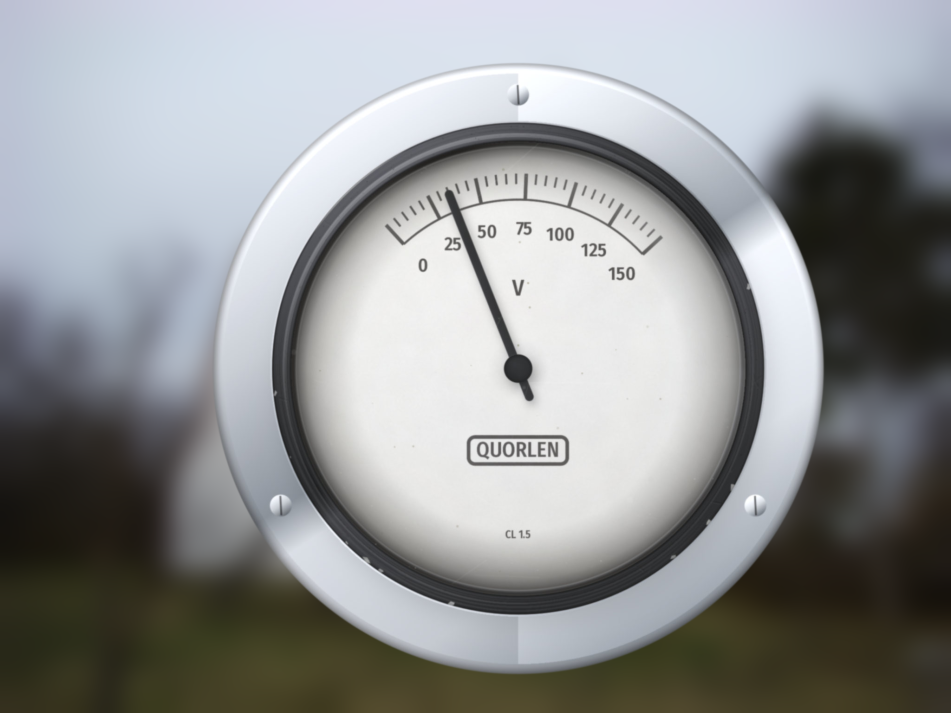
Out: {"value": 35, "unit": "V"}
